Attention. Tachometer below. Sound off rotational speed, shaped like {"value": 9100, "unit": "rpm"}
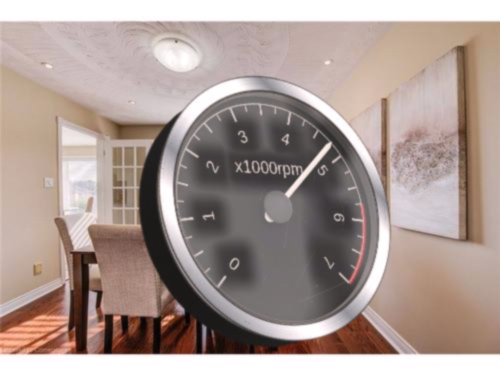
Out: {"value": 4750, "unit": "rpm"}
